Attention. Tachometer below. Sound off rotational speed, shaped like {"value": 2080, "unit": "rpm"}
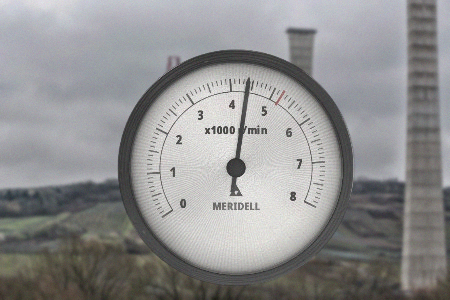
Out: {"value": 4400, "unit": "rpm"}
